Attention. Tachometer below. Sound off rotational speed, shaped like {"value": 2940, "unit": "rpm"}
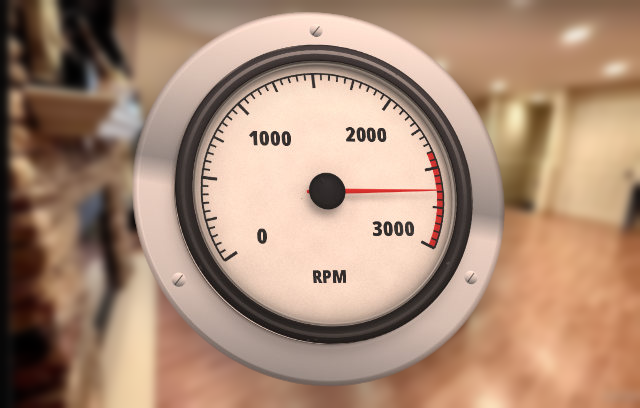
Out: {"value": 2650, "unit": "rpm"}
